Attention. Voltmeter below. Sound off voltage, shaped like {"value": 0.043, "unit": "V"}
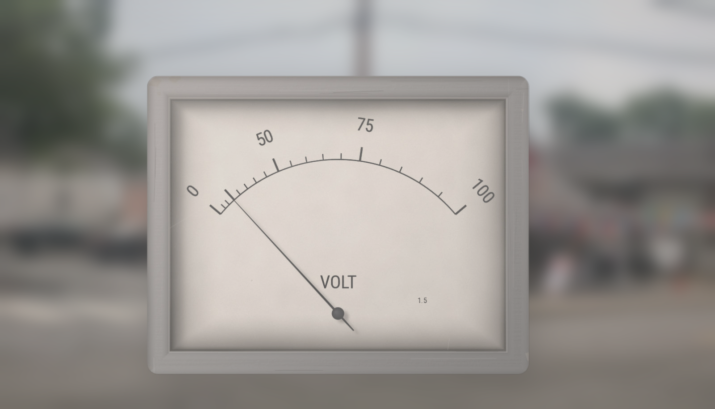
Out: {"value": 25, "unit": "V"}
